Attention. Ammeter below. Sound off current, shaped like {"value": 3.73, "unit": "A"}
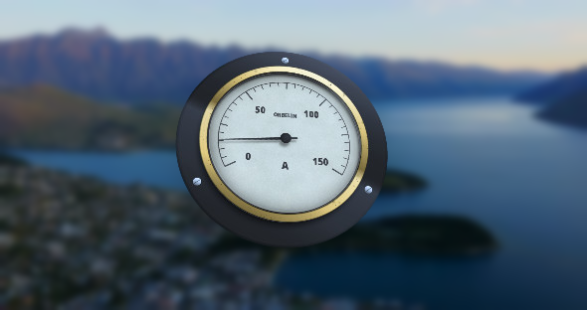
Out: {"value": 15, "unit": "A"}
